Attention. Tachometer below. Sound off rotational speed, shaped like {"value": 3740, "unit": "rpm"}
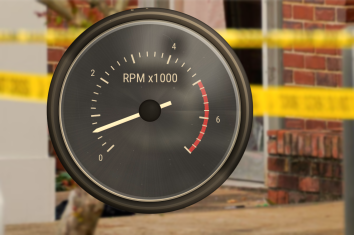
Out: {"value": 600, "unit": "rpm"}
